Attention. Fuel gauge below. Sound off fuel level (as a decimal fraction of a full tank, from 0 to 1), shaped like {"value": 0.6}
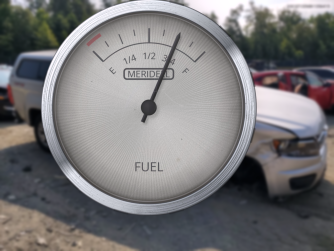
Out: {"value": 0.75}
